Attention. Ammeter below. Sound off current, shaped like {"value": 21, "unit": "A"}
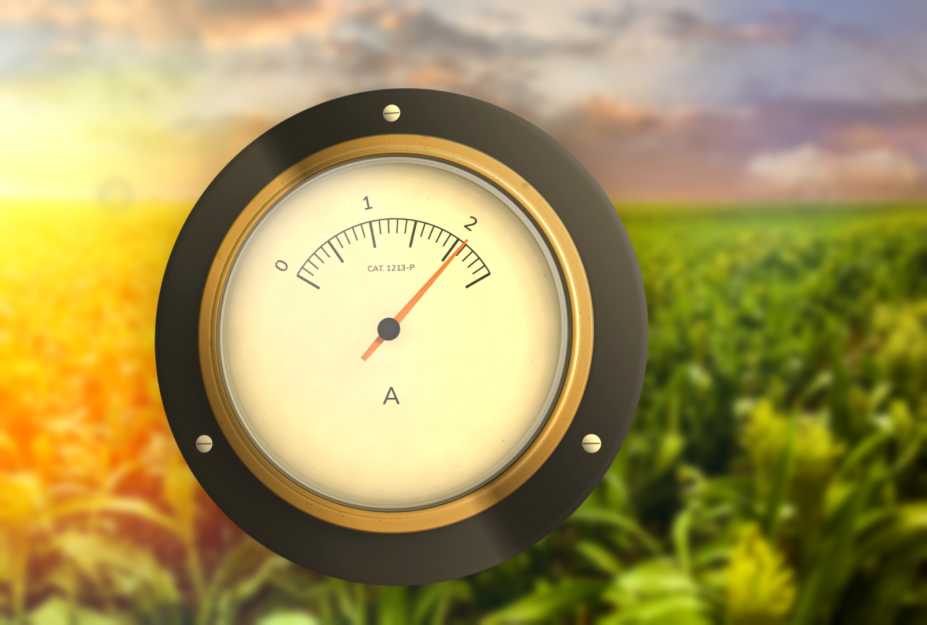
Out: {"value": 2.1, "unit": "A"}
